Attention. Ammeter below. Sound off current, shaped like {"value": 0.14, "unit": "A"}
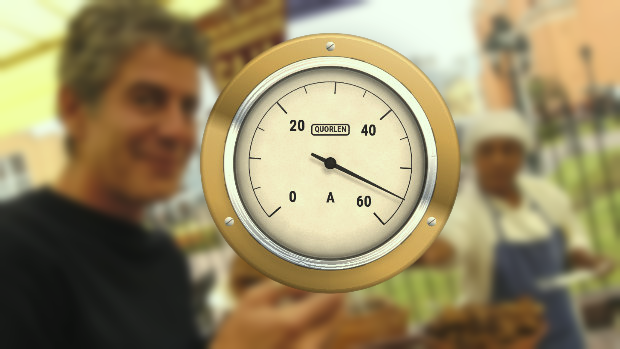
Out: {"value": 55, "unit": "A"}
